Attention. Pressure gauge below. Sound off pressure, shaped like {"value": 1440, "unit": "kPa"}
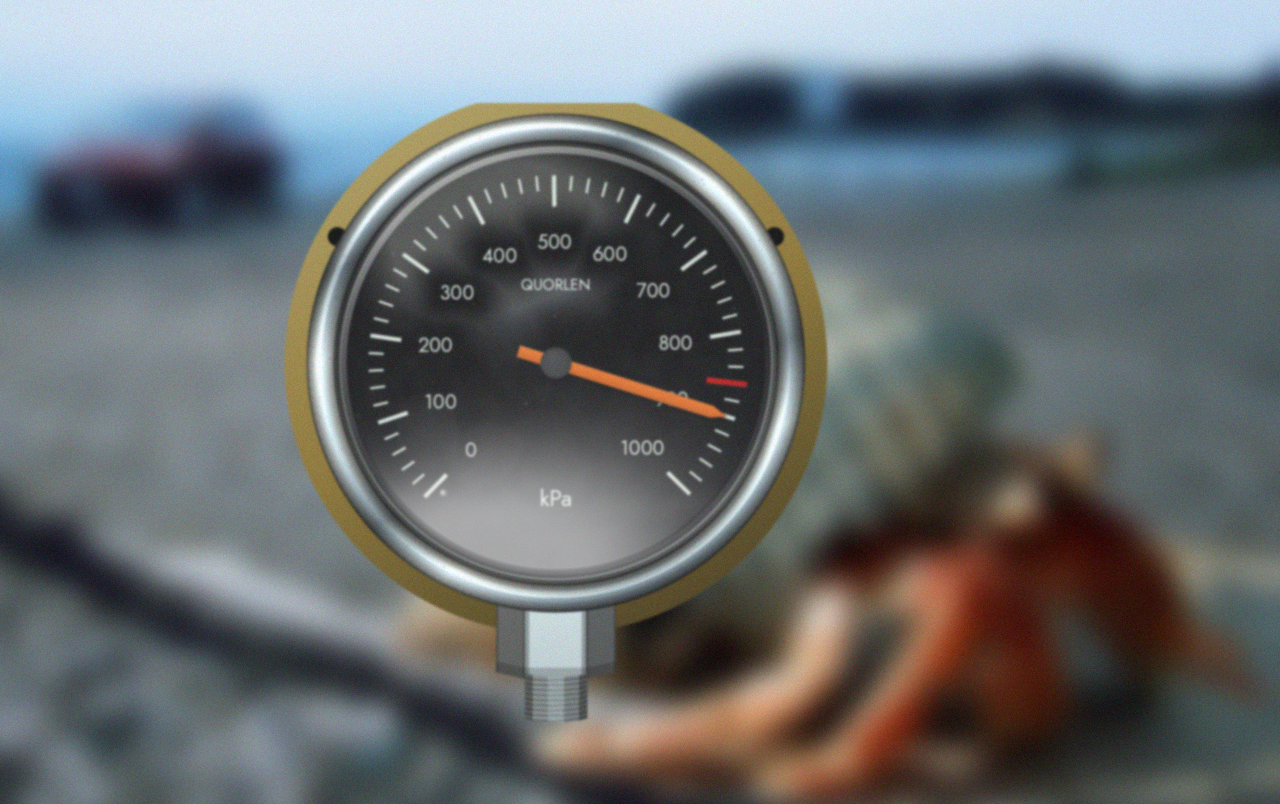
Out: {"value": 900, "unit": "kPa"}
